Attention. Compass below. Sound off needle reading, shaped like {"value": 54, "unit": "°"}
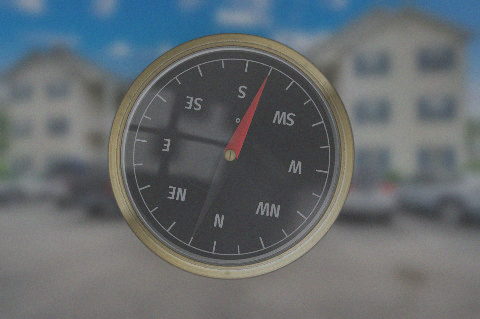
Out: {"value": 195, "unit": "°"}
